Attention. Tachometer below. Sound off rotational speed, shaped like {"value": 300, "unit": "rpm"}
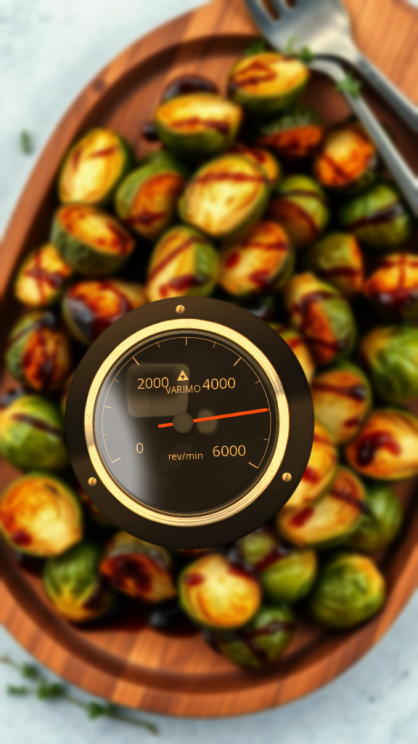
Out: {"value": 5000, "unit": "rpm"}
